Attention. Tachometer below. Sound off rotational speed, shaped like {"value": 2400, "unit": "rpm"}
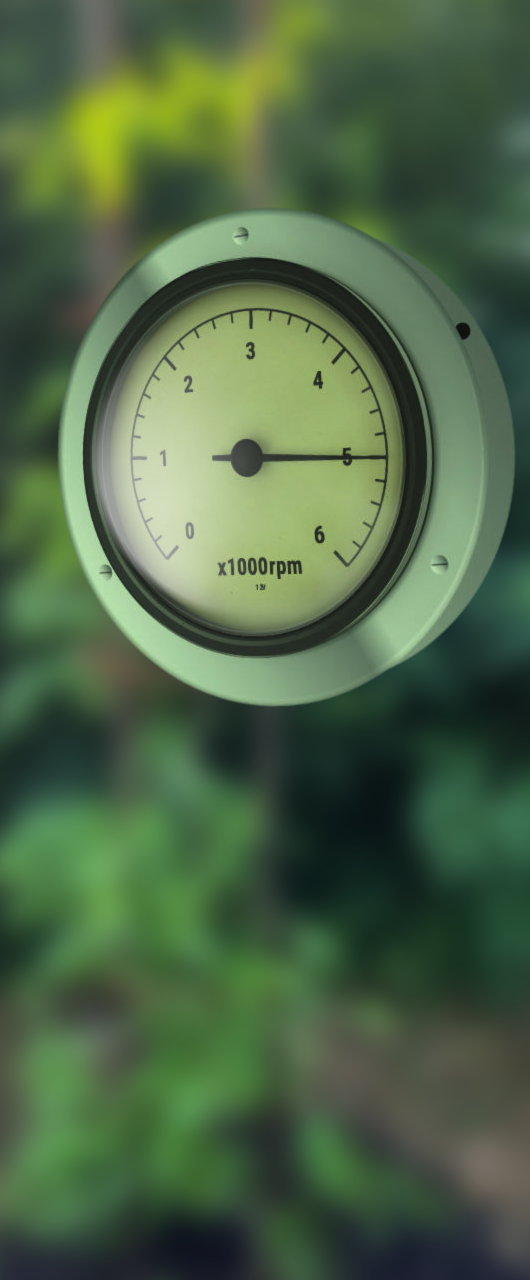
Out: {"value": 5000, "unit": "rpm"}
